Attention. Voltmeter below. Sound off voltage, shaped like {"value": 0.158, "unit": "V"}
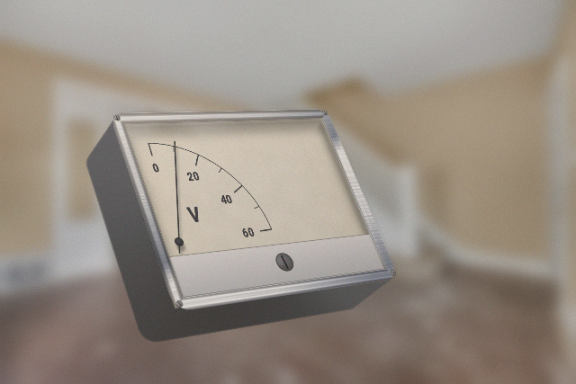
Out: {"value": 10, "unit": "V"}
